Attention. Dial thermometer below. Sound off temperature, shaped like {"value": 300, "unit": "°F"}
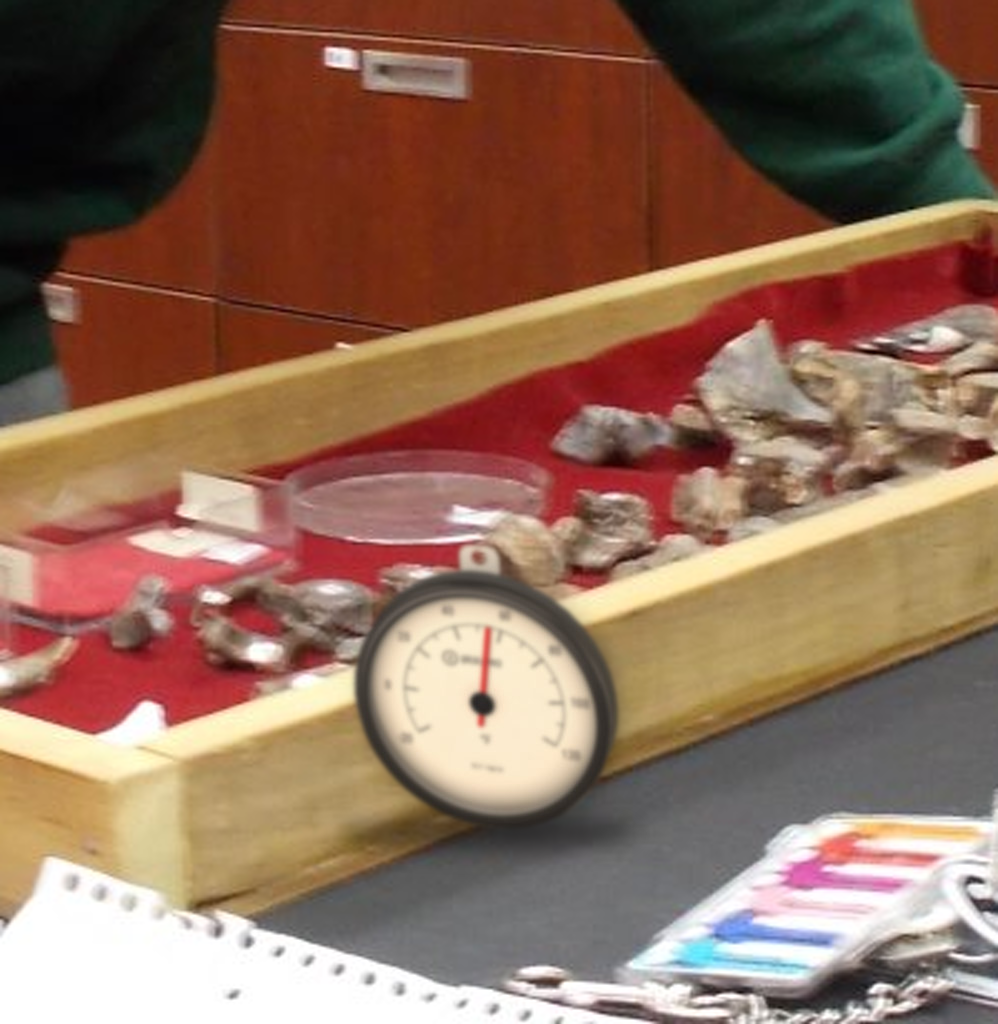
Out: {"value": 55, "unit": "°F"}
